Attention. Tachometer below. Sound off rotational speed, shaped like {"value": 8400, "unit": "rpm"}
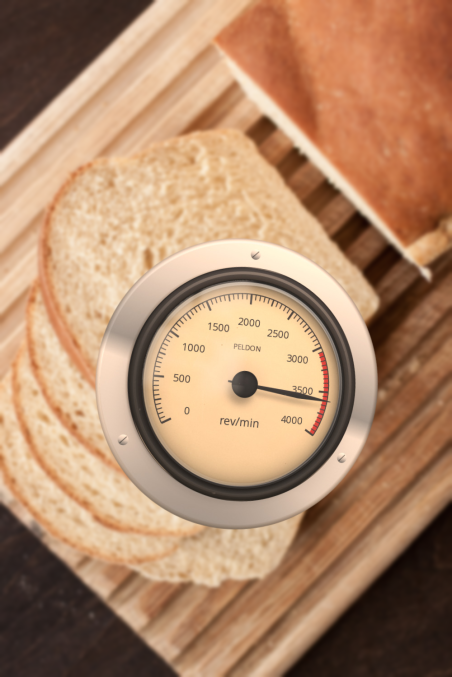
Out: {"value": 3600, "unit": "rpm"}
